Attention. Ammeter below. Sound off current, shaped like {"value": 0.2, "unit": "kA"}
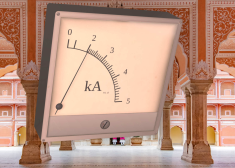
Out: {"value": 2, "unit": "kA"}
